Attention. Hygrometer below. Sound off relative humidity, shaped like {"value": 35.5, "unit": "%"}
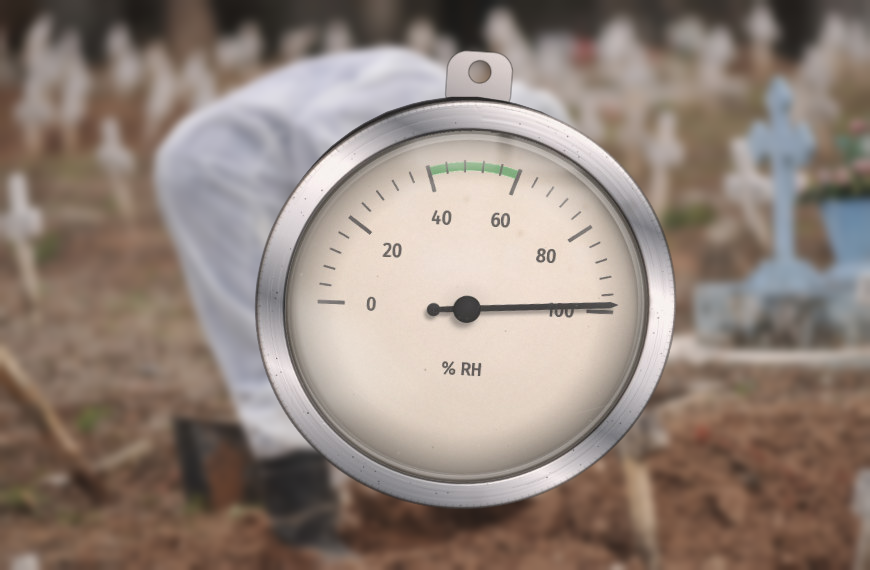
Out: {"value": 98, "unit": "%"}
